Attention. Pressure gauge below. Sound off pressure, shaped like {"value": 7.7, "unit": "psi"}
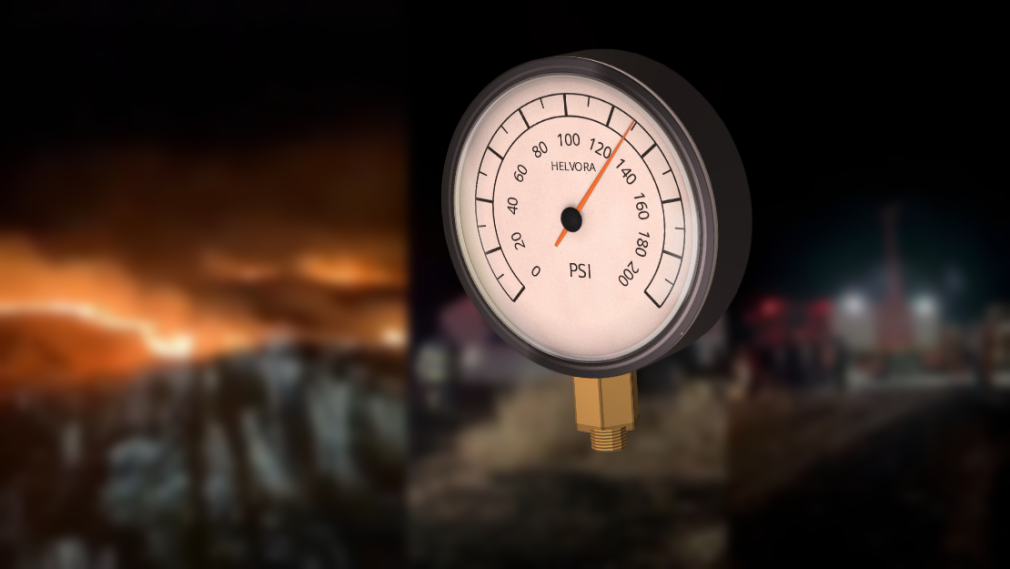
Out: {"value": 130, "unit": "psi"}
